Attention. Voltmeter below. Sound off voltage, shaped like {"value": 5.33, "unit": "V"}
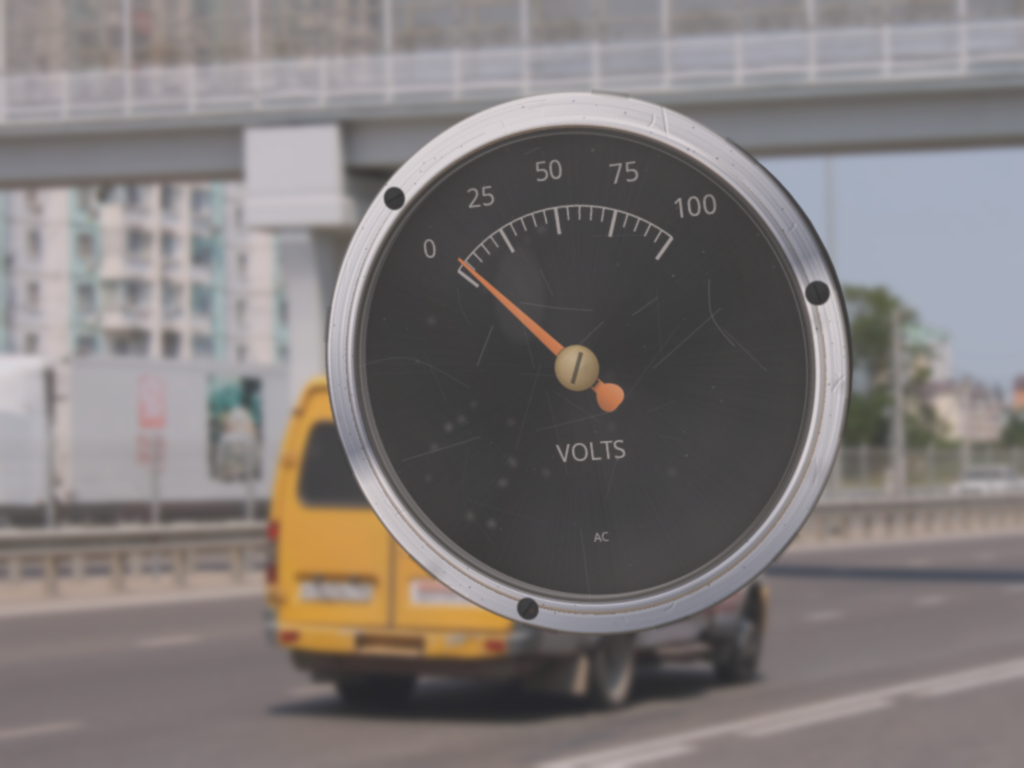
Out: {"value": 5, "unit": "V"}
